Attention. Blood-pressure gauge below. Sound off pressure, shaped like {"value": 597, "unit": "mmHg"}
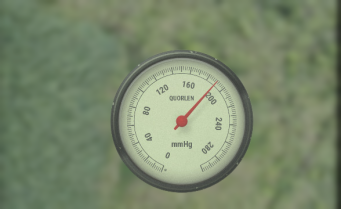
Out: {"value": 190, "unit": "mmHg"}
